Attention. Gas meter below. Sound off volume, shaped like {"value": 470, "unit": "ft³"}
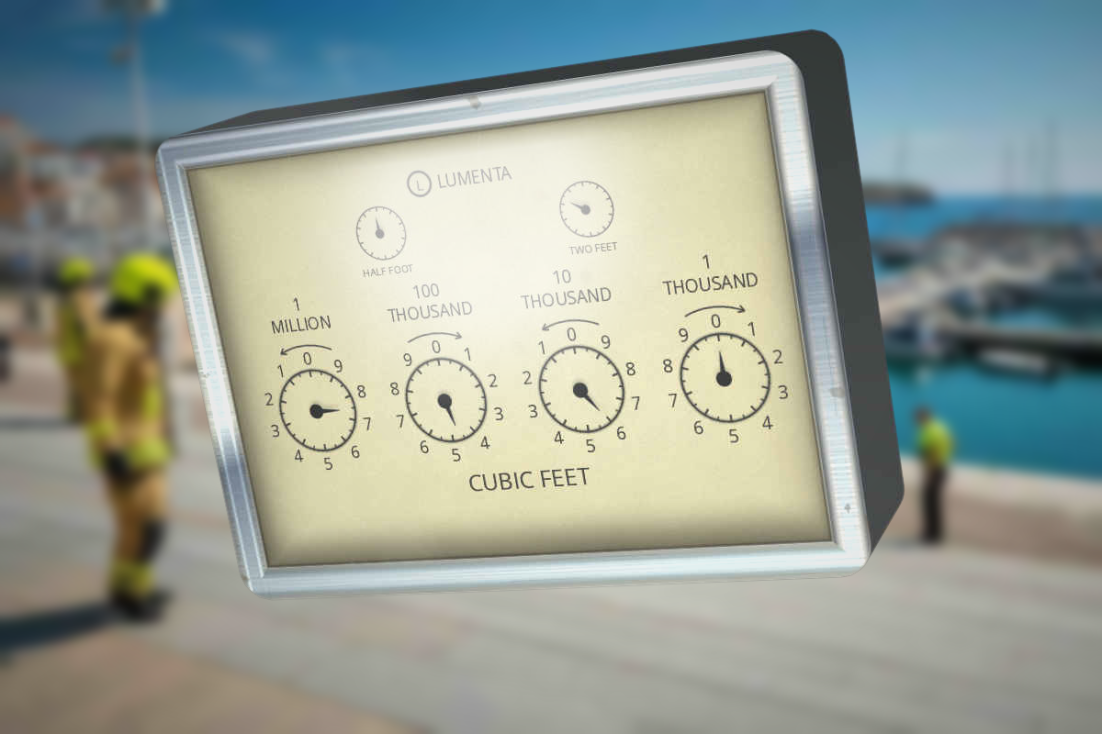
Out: {"value": 746000, "unit": "ft³"}
